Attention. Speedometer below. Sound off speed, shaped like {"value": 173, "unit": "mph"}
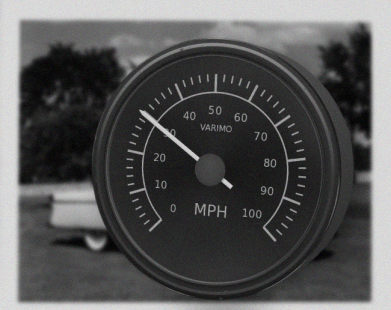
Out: {"value": 30, "unit": "mph"}
